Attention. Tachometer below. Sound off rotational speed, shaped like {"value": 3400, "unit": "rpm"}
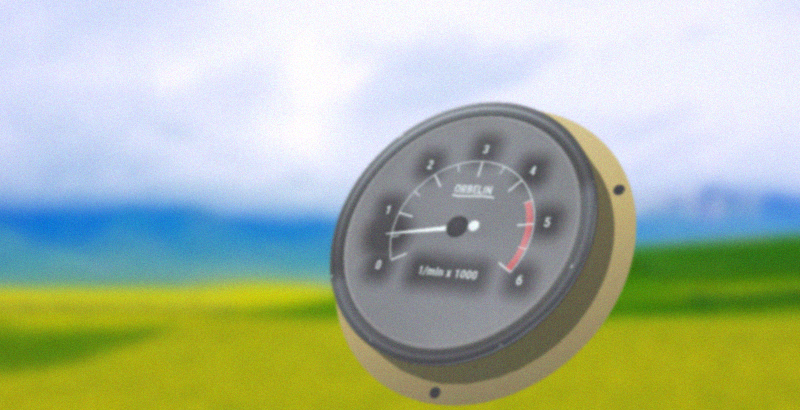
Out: {"value": 500, "unit": "rpm"}
